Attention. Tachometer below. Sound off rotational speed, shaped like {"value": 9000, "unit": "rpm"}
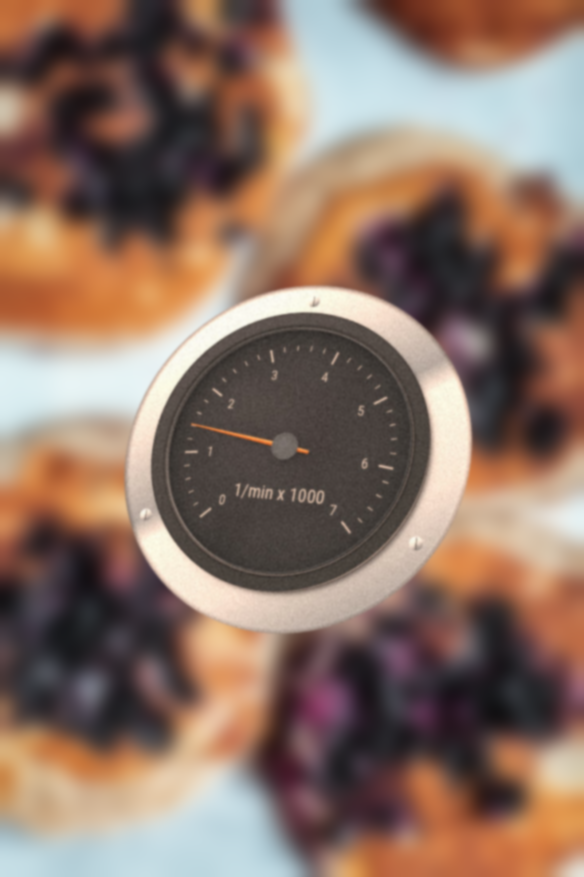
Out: {"value": 1400, "unit": "rpm"}
